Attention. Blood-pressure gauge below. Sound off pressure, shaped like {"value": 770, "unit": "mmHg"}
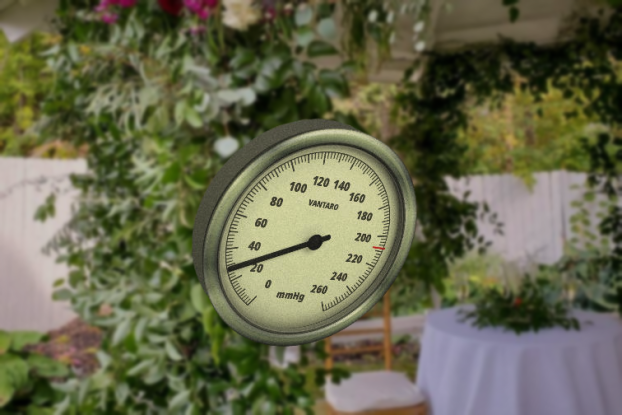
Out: {"value": 30, "unit": "mmHg"}
